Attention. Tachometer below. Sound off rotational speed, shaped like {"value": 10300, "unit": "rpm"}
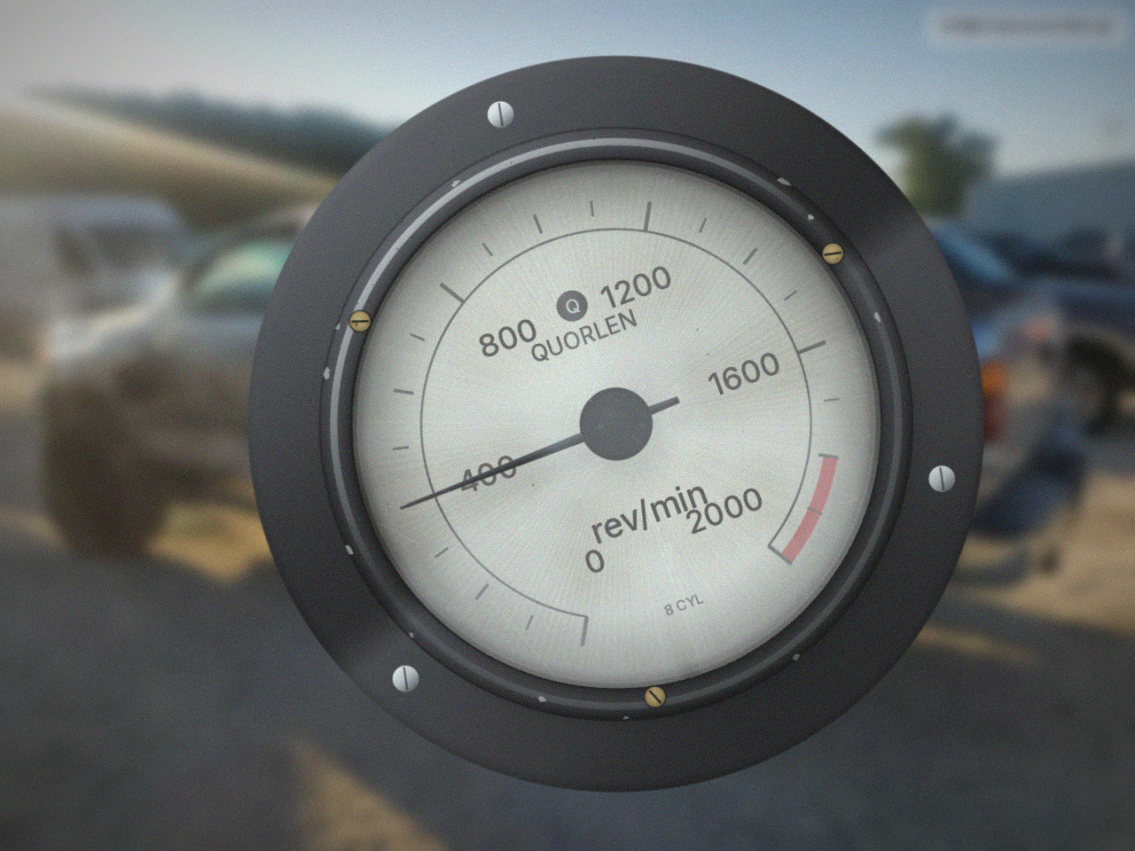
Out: {"value": 400, "unit": "rpm"}
